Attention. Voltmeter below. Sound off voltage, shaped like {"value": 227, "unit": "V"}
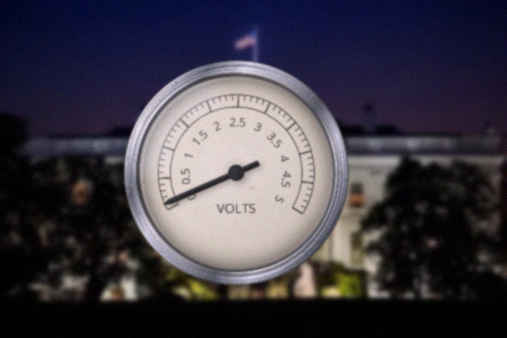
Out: {"value": 0.1, "unit": "V"}
